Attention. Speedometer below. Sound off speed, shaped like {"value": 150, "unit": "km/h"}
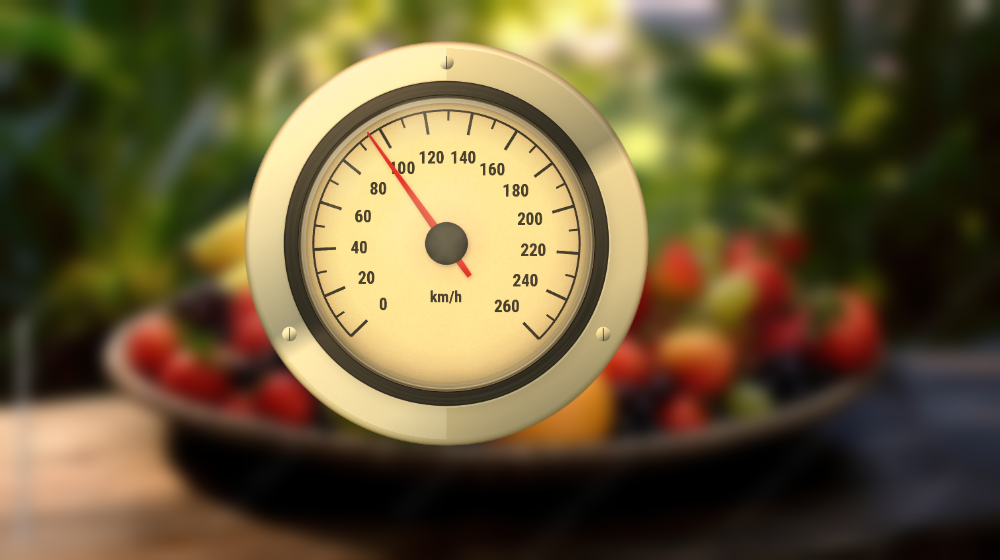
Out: {"value": 95, "unit": "km/h"}
